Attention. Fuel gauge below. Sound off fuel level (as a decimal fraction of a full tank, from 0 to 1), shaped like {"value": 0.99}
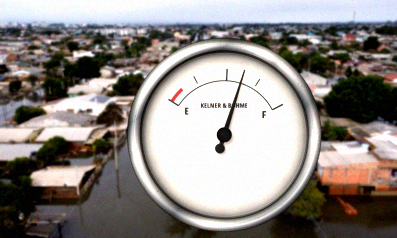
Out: {"value": 0.625}
